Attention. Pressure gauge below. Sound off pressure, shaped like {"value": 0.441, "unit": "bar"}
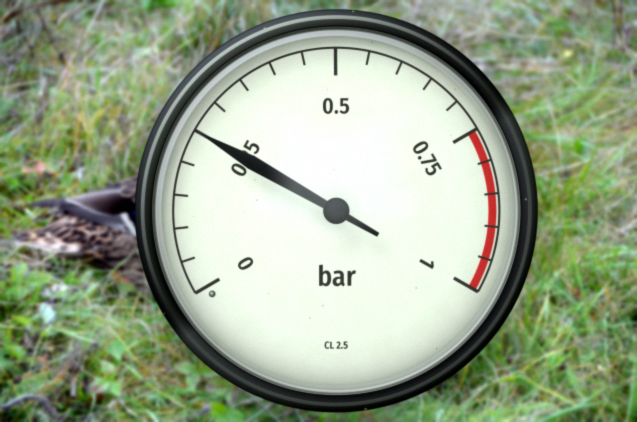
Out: {"value": 0.25, "unit": "bar"}
